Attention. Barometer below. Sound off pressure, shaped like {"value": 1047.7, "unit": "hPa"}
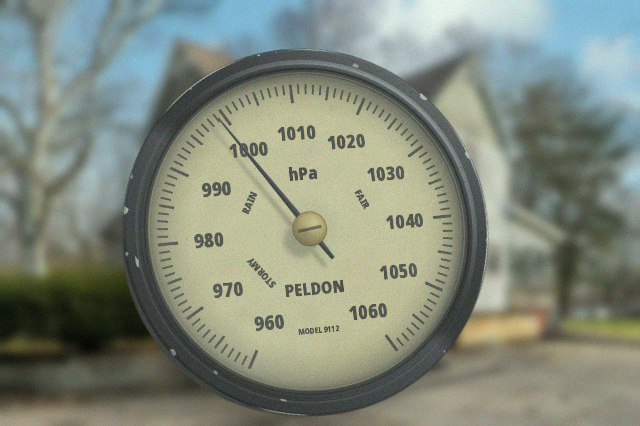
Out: {"value": 999, "unit": "hPa"}
